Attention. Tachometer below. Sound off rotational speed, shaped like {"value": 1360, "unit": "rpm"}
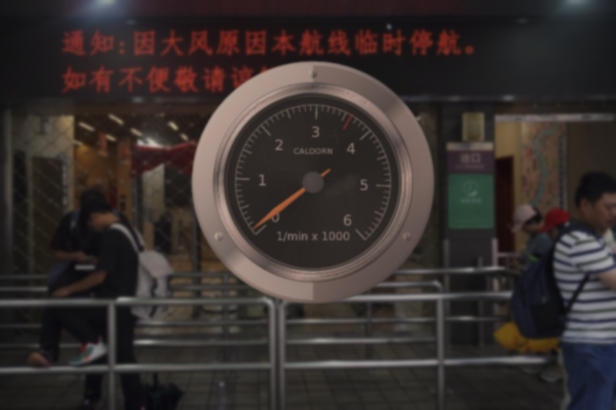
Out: {"value": 100, "unit": "rpm"}
